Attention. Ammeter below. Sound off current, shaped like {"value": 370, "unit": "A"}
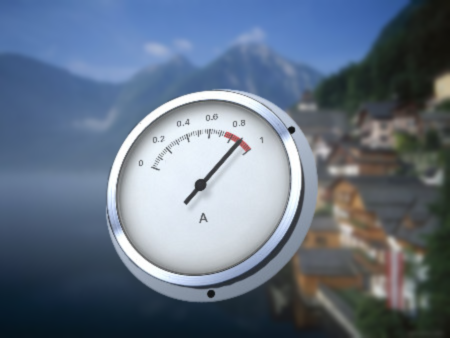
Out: {"value": 0.9, "unit": "A"}
